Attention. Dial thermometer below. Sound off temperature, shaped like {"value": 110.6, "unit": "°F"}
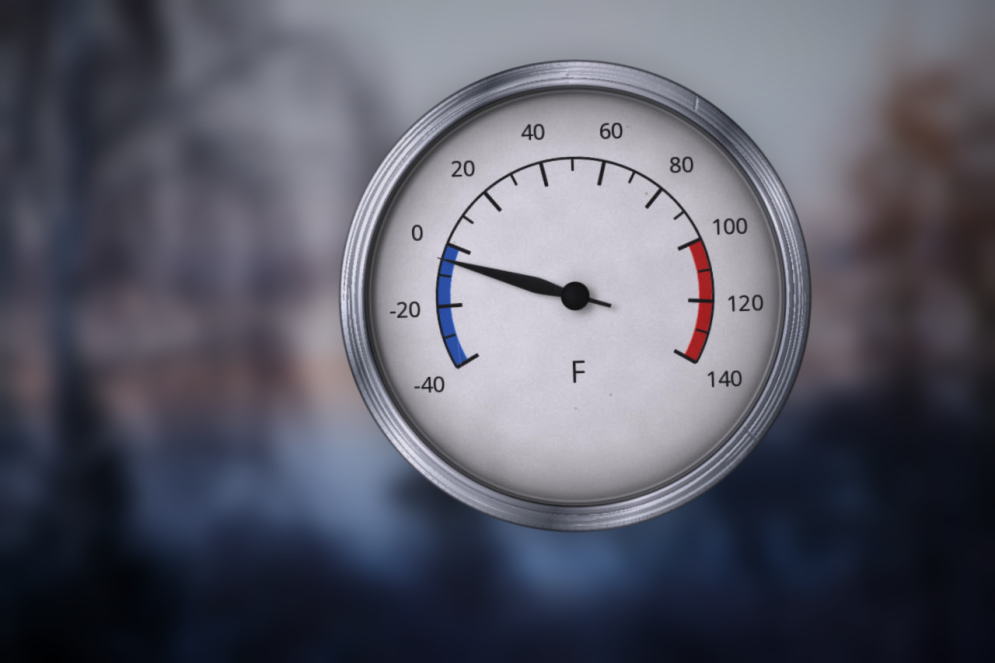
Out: {"value": -5, "unit": "°F"}
